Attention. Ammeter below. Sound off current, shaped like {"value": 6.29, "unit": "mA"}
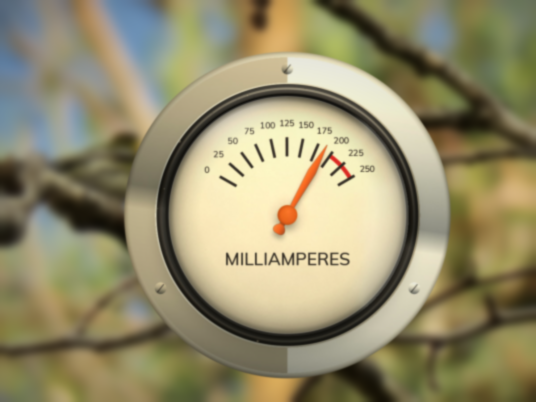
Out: {"value": 187.5, "unit": "mA"}
